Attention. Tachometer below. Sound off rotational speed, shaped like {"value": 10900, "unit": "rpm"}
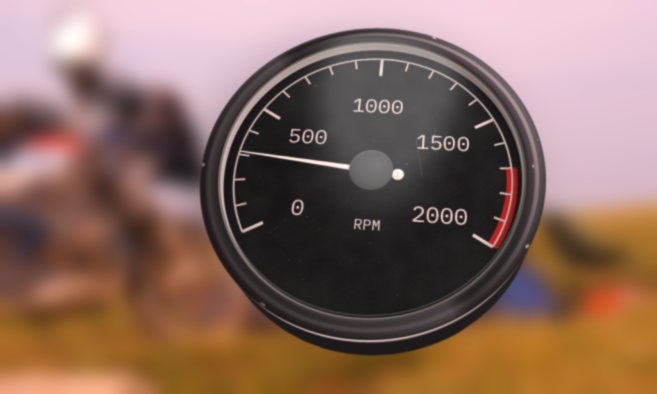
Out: {"value": 300, "unit": "rpm"}
